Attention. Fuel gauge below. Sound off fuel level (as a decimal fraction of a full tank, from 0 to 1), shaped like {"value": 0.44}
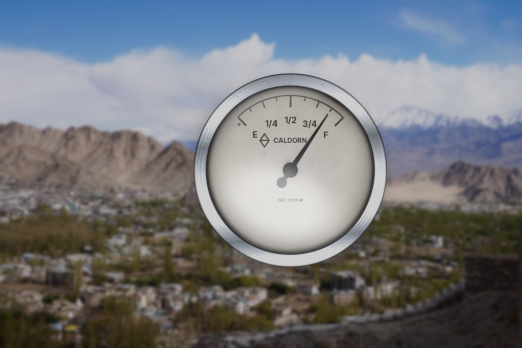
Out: {"value": 0.875}
